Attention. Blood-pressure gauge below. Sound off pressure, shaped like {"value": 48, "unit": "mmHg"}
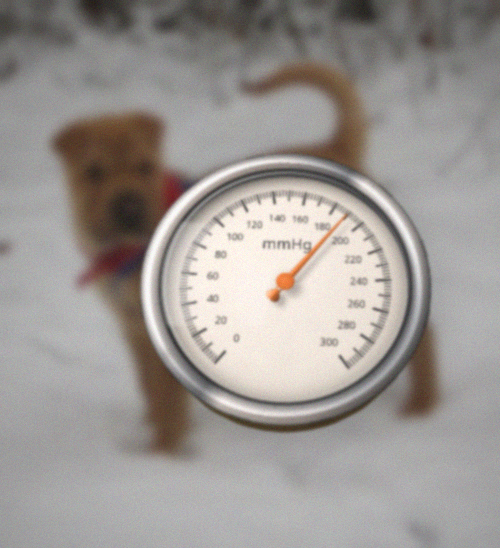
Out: {"value": 190, "unit": "mmHg"}
